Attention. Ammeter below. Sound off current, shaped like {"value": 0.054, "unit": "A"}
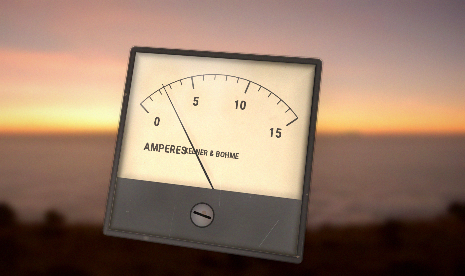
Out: {"value": 2.5, "unit": "A"}
